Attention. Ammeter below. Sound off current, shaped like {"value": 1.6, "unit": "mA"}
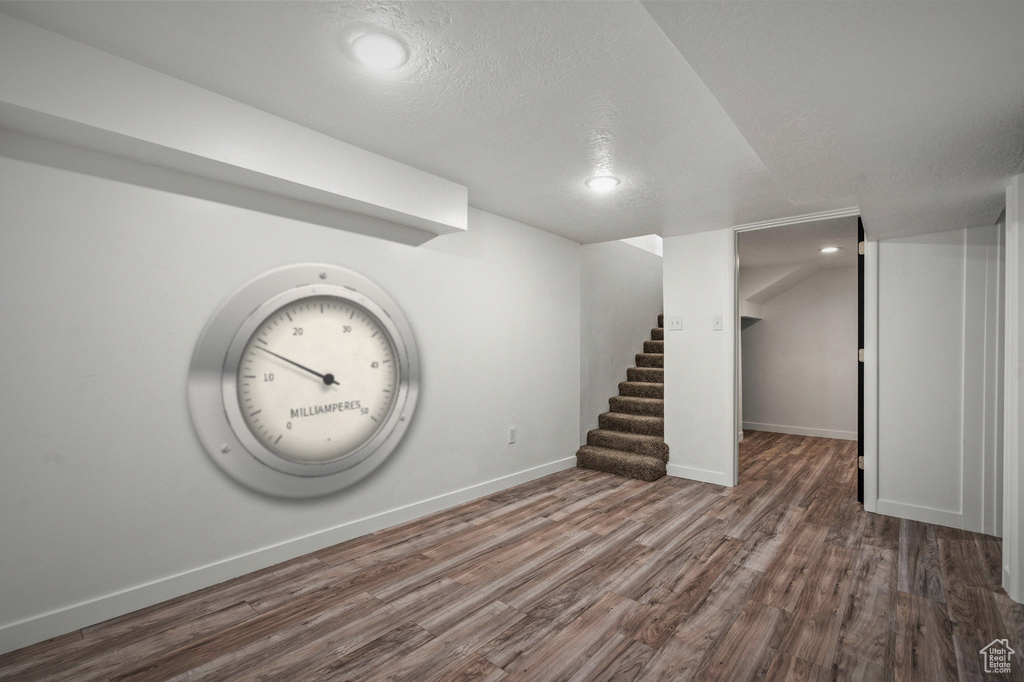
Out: {"value": 14, "unit": "mA"}
